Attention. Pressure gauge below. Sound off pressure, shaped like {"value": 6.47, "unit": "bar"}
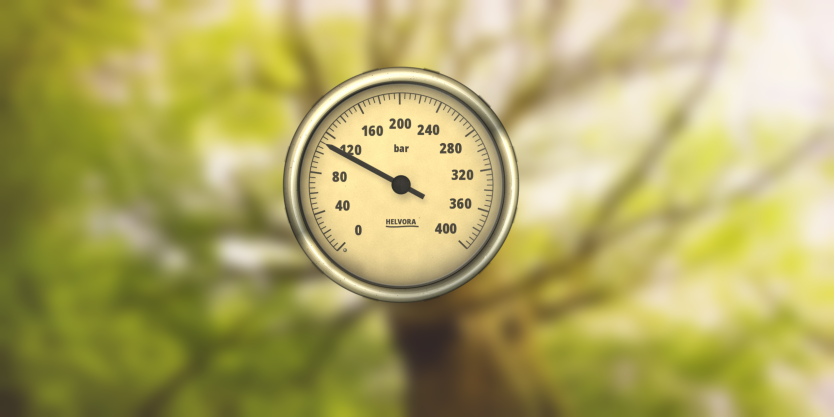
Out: {"value": 110, "unit": "bar"}
